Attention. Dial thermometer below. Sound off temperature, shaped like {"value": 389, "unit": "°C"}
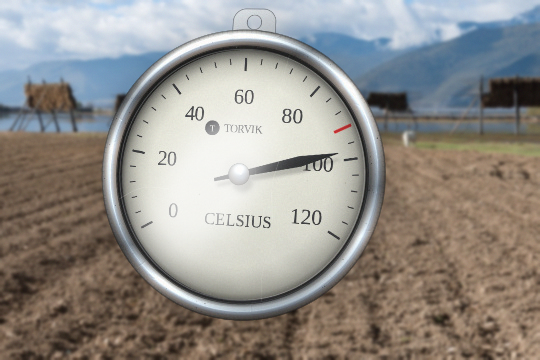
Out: {"value": 98, "unit": "°C"}
